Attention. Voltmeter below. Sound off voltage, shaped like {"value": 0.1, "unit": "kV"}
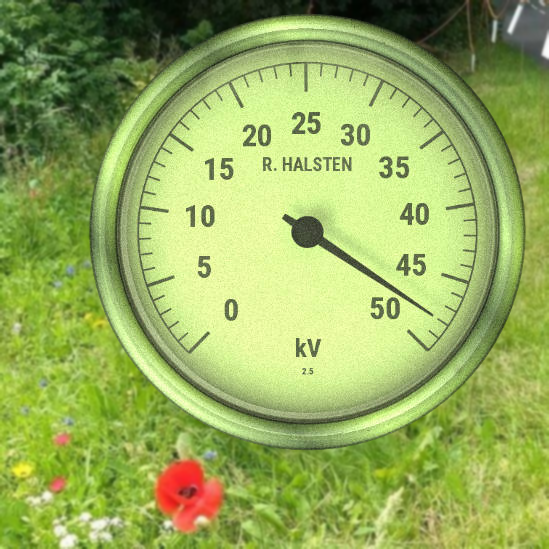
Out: {"value": 48, "unit": "kV"}
